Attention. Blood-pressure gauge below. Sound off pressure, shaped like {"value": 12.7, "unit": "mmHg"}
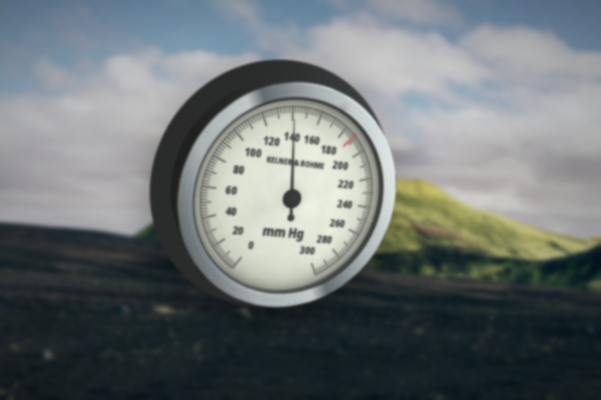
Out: {"value": 140, "unit": "mmHg"}
